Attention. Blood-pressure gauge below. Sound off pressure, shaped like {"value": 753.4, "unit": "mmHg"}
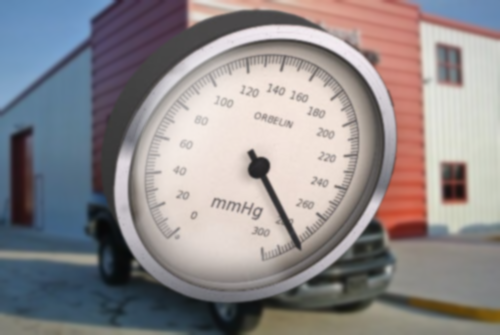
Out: {"value": 280, "unit": "mmHg"}
